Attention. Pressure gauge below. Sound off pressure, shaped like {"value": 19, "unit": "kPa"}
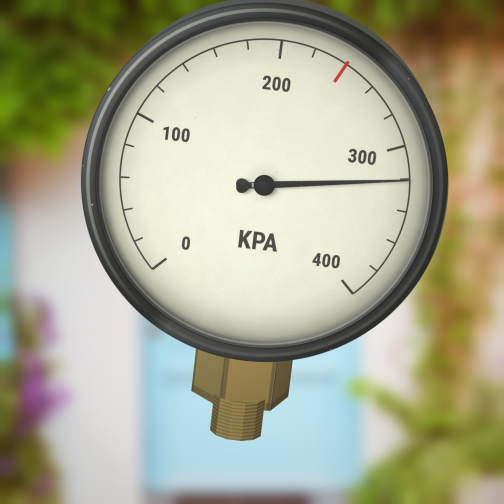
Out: {"value": 320, "unit": "kPa"}
